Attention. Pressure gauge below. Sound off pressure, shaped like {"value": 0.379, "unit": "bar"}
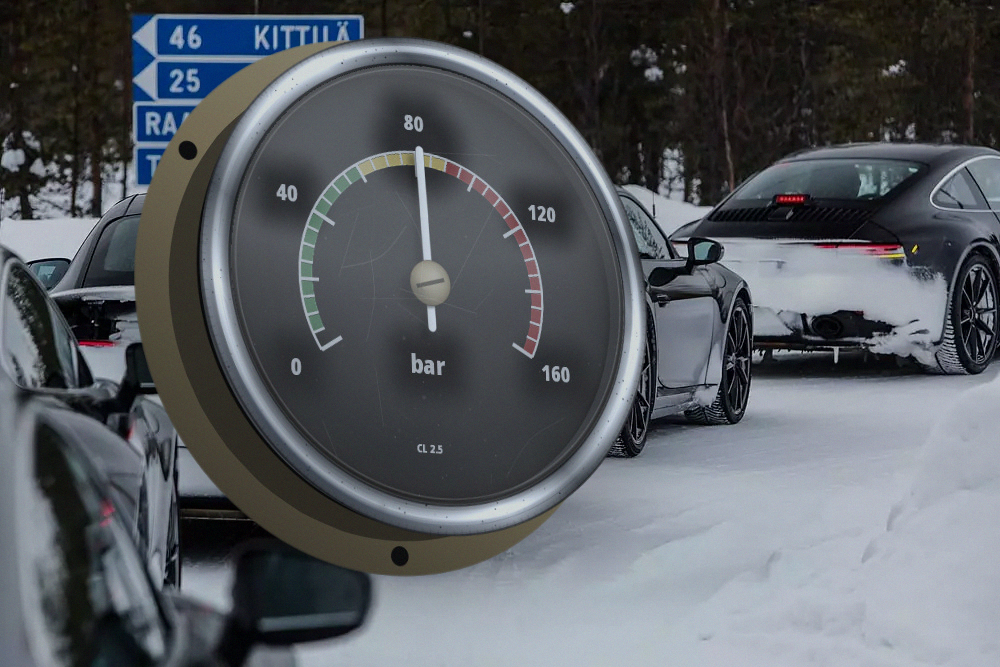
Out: {"value": 80, "unit": "bar"}
